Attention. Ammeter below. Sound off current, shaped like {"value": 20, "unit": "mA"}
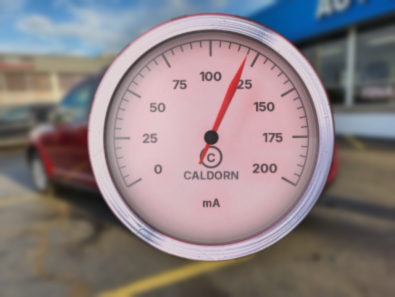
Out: {"value": 120, "unit": "mA"}
